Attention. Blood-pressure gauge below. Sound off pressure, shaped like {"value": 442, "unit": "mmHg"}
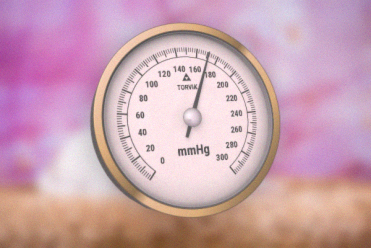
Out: {"value": 170, "unit": "mmHg"}
